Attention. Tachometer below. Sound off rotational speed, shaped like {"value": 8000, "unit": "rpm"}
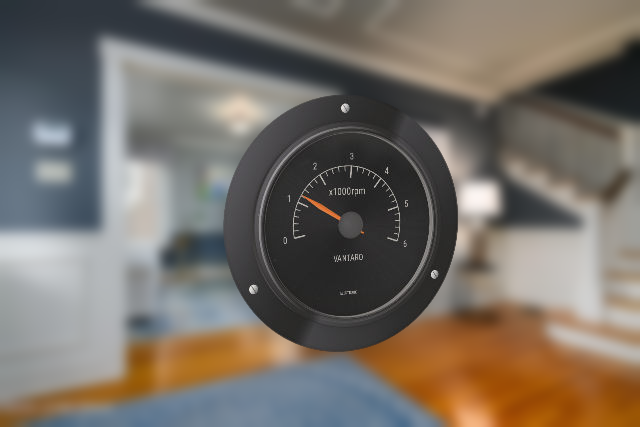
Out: {"value": 1200, "unit": "rpm"}
